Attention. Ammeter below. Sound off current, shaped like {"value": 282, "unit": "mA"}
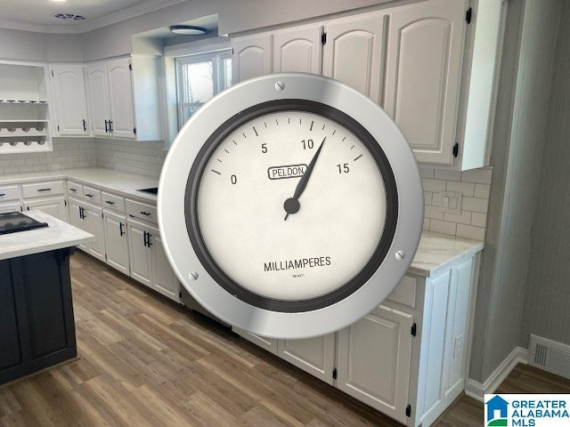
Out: {"value": 11.5, "unit": "mA"}
